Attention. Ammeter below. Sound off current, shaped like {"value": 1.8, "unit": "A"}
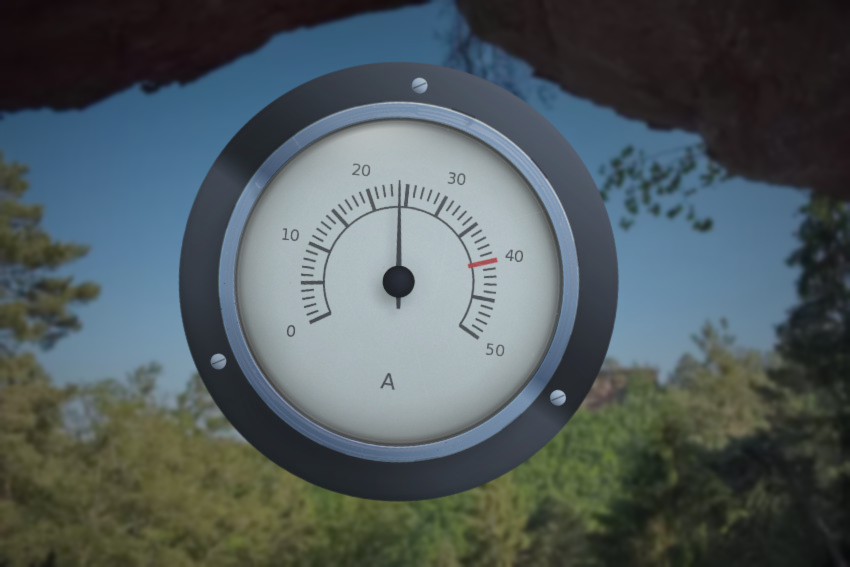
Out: {"value": 24, "unit": "A"}
